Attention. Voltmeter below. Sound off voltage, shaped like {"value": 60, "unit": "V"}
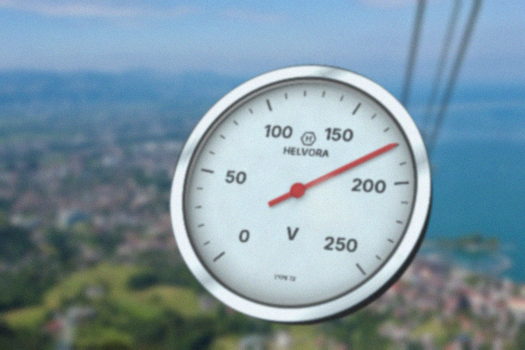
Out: {"value": 180, "unit": "V"}
